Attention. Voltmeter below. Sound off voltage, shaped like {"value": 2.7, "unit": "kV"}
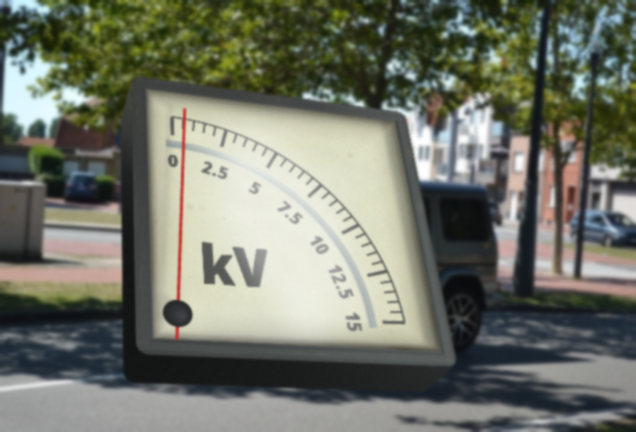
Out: {"value": 0.5, "unit": "kV"}
